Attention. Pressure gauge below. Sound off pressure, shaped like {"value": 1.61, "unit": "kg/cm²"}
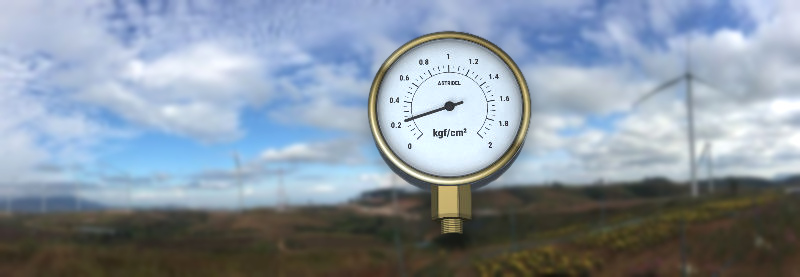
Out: {"value": 0.2, "unit": "kg/cm²"}
